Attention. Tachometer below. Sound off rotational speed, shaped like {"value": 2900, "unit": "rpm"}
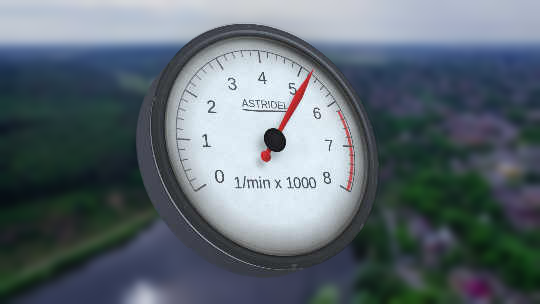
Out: {"value": 5200, "unit": "rpm"}
